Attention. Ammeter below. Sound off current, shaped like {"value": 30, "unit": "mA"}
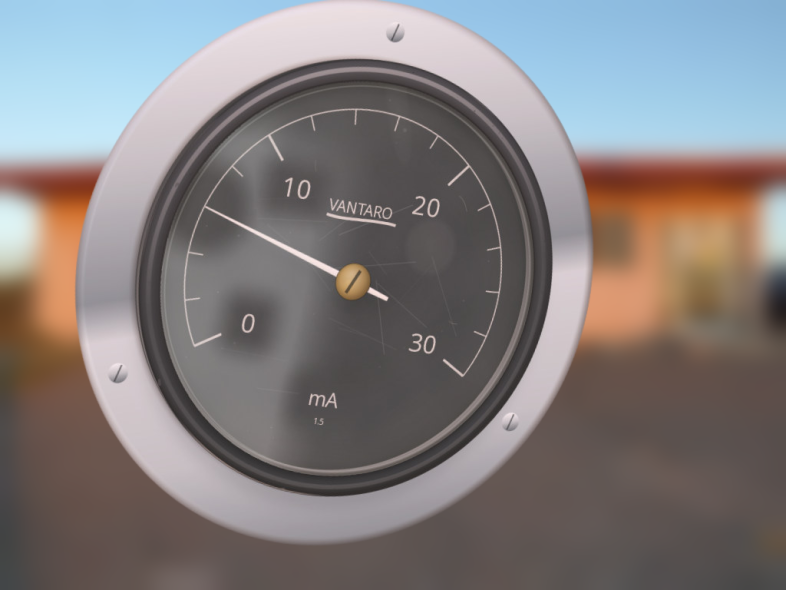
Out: {"value": 6, "unit": "mA"}
